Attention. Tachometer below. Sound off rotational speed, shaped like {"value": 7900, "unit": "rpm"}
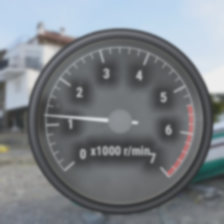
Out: {"value": 1200, "unit": "rpm"}
